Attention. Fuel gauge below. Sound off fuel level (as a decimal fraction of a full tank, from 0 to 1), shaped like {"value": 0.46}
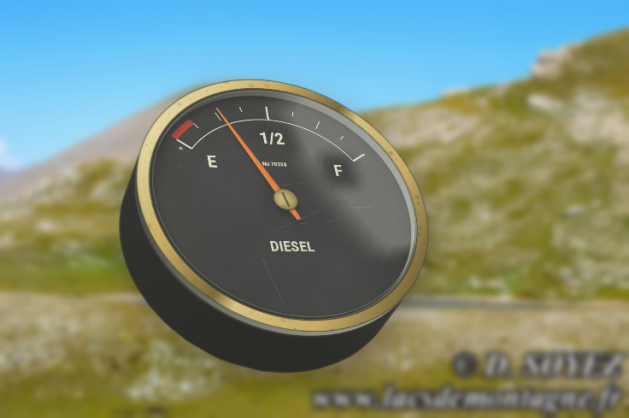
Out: {"value": 0.25}
